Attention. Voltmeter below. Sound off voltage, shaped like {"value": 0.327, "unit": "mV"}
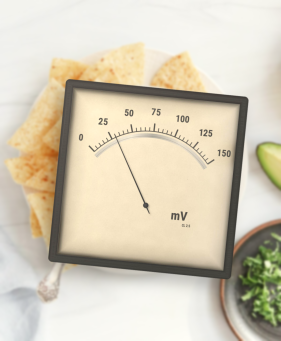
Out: {"value": 30, "unit": "mV"}
